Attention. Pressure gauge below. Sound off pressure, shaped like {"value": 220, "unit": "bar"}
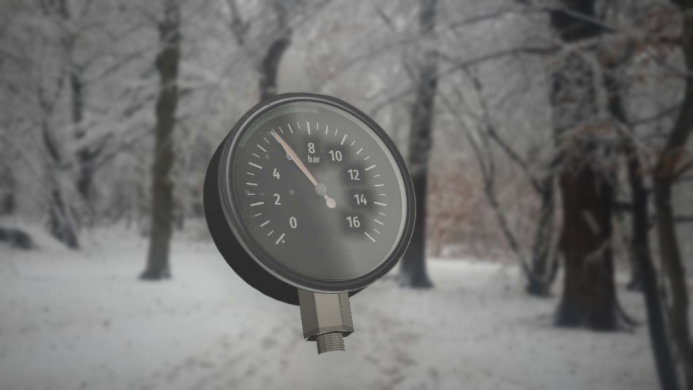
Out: {"value": 6, "unit": "bar"}
